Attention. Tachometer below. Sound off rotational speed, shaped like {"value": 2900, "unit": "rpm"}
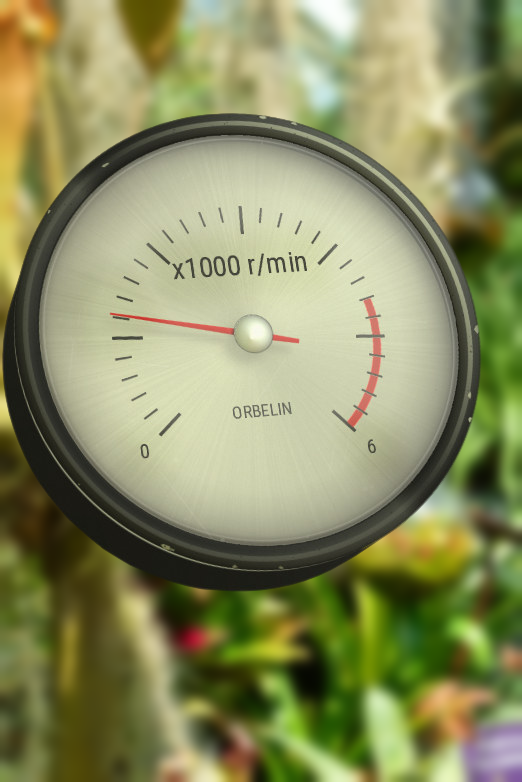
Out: {"value": 1200, "unit": "rpm"}
